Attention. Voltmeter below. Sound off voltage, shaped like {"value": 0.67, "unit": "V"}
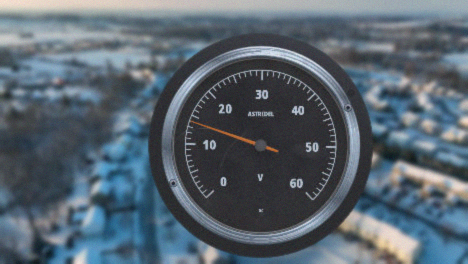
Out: {"value": 14, "unit": "V"}
